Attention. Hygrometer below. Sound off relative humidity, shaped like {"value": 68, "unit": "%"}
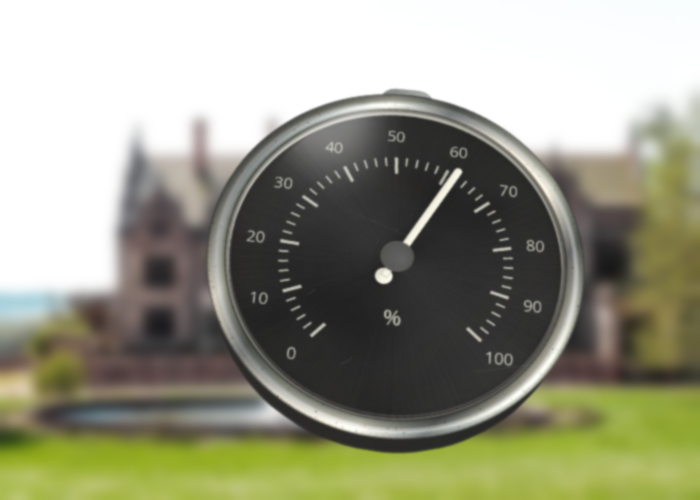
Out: {"value": 62, "unit": "%"}
